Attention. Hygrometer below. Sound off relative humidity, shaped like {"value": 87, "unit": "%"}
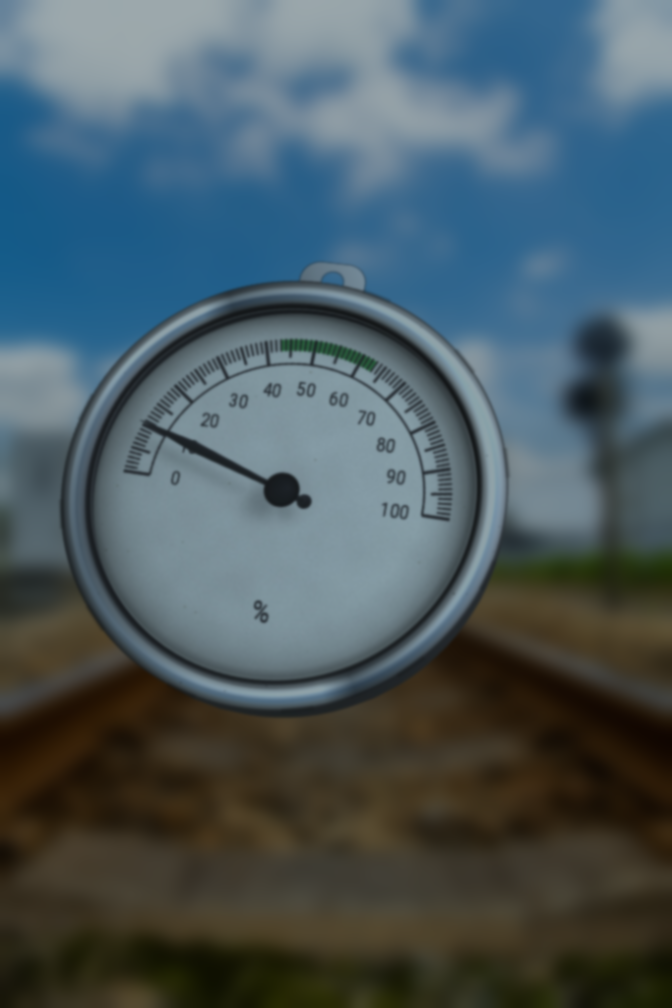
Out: {"value": 10, "unit": "%"}
